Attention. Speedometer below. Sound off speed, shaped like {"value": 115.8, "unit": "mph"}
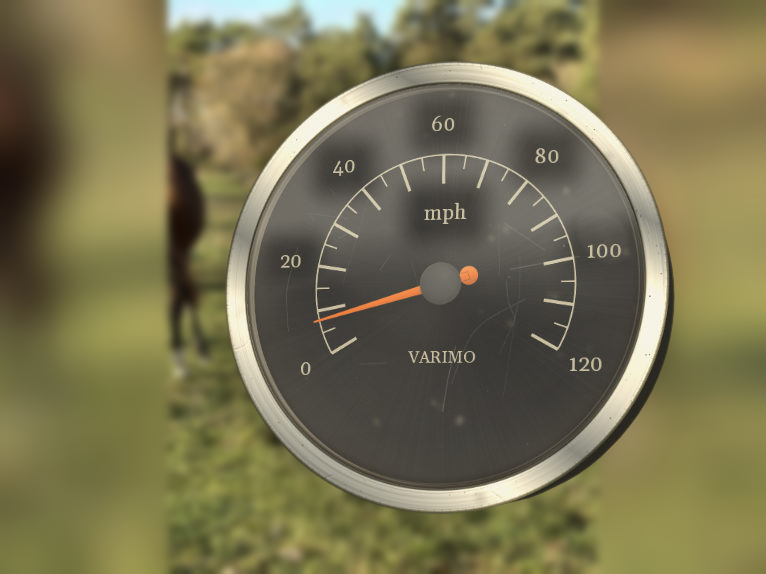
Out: {"value": 7.5, "unit": "mph"}
